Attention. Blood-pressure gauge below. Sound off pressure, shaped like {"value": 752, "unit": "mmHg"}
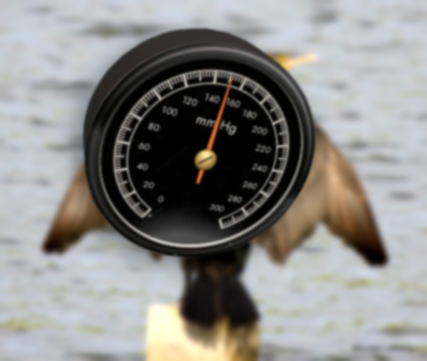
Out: {"value": 150, "unit": "mmHg"}
